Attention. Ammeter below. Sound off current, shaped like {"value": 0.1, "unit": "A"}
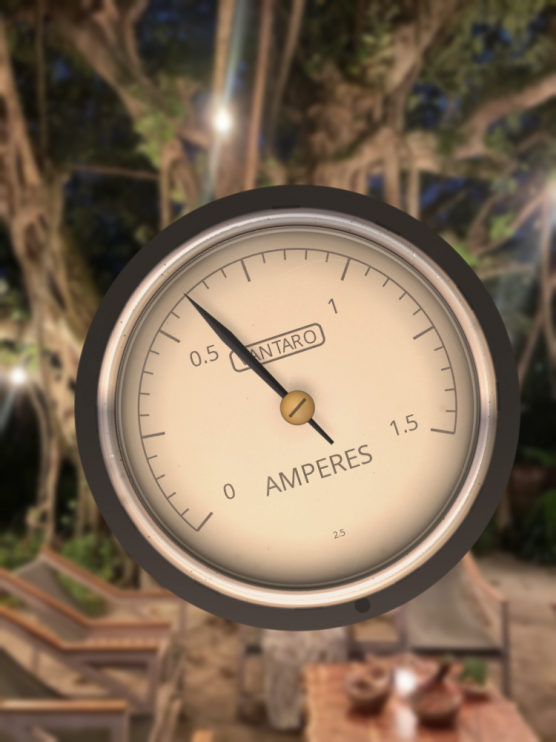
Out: {"value": 0.6, "unit": "A"}
